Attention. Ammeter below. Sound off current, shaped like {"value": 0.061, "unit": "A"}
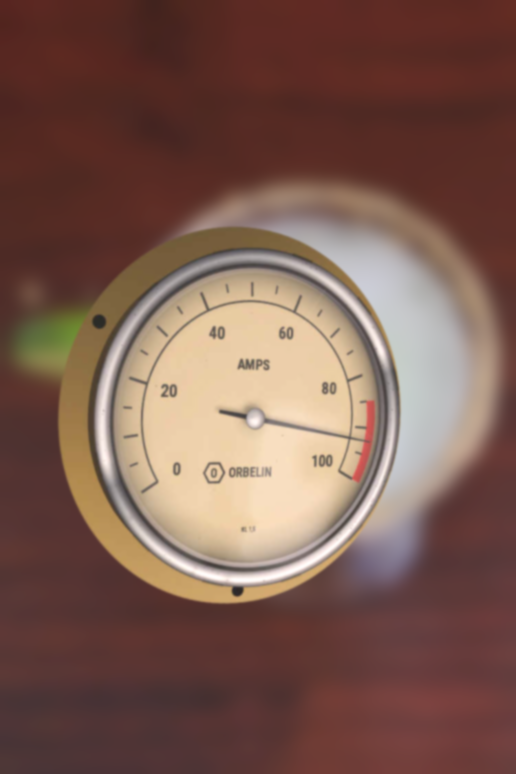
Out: {"value": 92.5, "unit": "A"}
